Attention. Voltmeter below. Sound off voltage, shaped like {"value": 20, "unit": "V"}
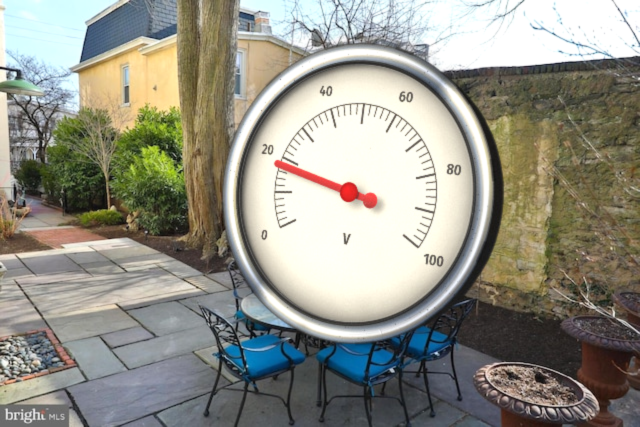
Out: {"value": 18, "unit": "V"}
